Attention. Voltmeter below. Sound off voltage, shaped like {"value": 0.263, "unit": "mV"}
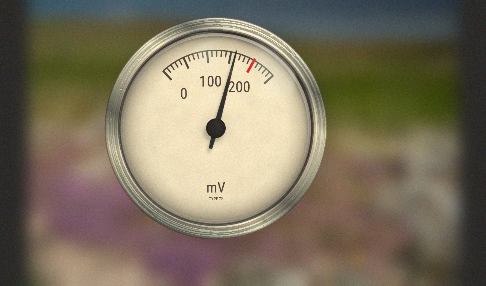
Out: {"value": 160, "unit": "mV"}
